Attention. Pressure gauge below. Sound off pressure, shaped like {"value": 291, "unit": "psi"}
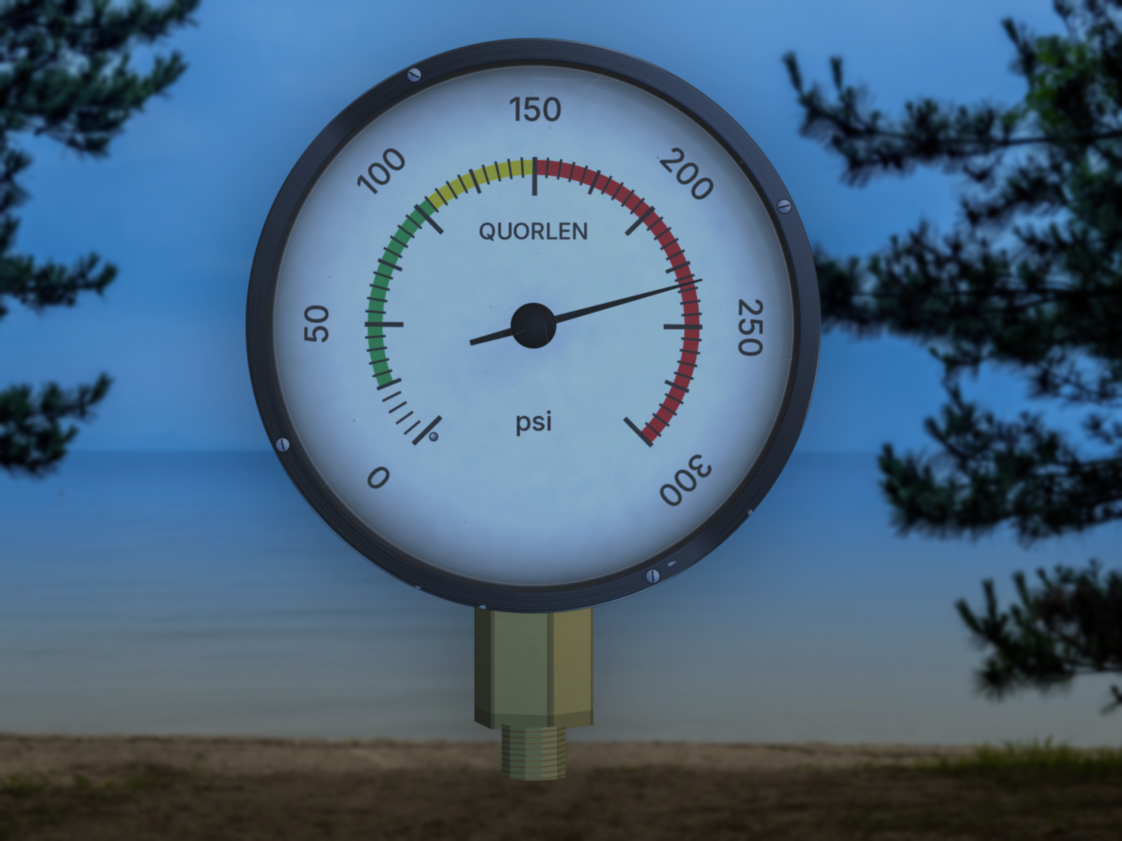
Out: {"value": 232.5, "unit": "psi"}
